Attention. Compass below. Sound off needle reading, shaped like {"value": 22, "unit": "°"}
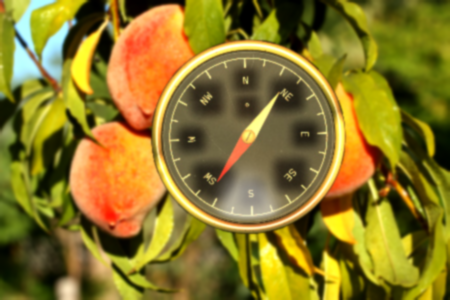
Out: {"value": 217.5, "unit": "°"}
